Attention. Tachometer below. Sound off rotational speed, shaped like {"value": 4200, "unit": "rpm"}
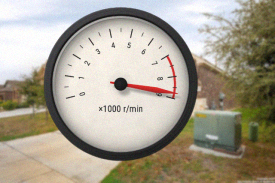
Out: {"value": 8750, "unit": "rpm"}
